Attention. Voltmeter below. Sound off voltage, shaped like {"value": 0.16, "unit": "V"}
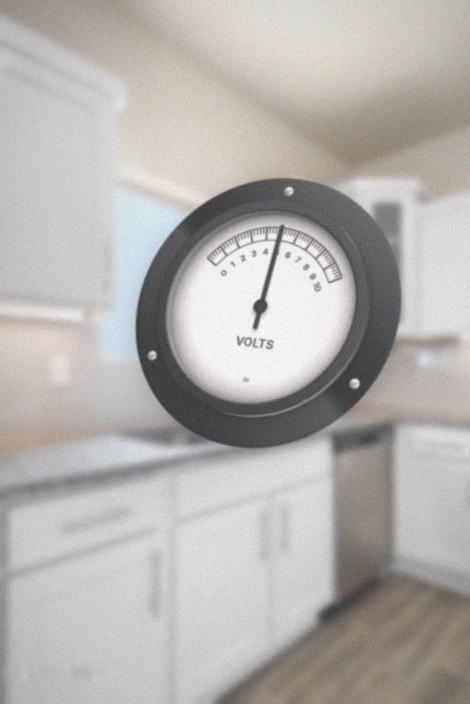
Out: {"value": 5, "unit": "V"}
